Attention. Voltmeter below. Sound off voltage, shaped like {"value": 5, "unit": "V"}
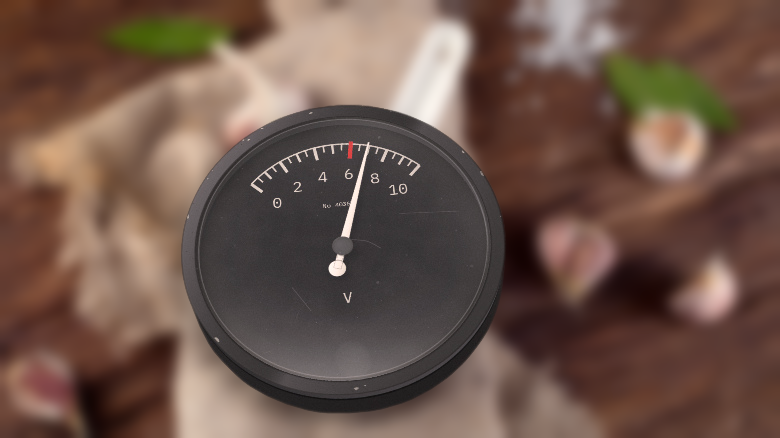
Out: {"value": 7, "unit": "V"}
